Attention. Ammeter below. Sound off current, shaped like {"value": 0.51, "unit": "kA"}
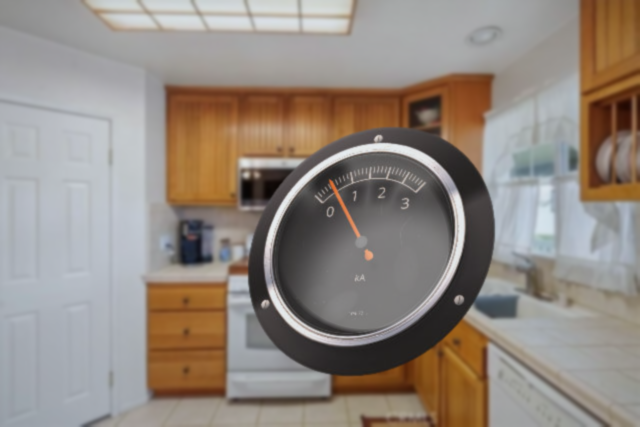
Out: {"value": 0.5, "unit": "kA"}
